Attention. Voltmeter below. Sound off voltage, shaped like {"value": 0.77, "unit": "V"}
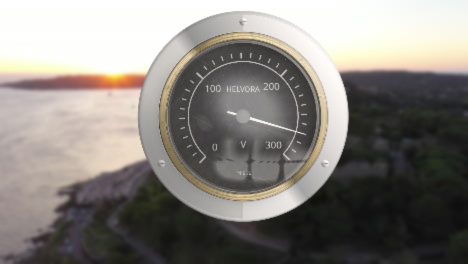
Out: {"value": 270, "unit": "V"}
